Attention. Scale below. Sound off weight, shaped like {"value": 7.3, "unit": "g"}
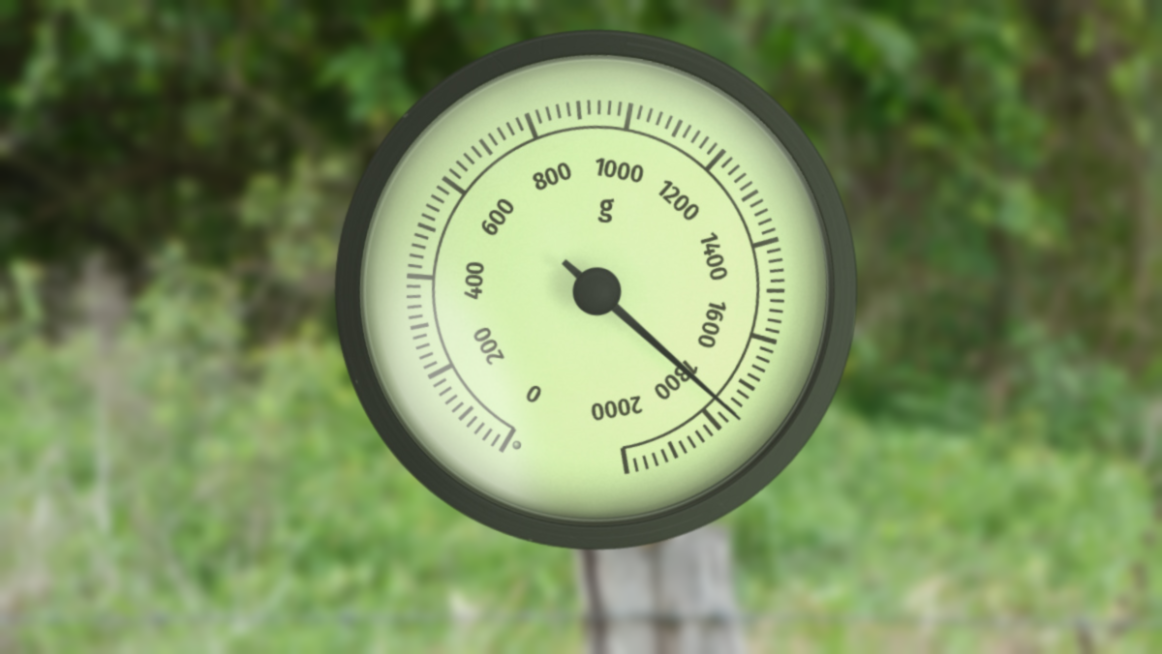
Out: {"value": 1760, "unit": "g"}
